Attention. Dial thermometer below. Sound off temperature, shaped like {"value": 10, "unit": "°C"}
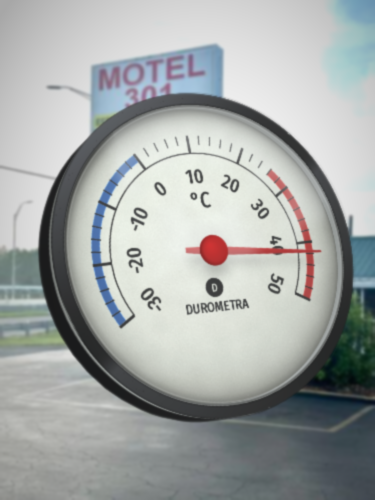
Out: {"value": 42, "unit": "°C"}
